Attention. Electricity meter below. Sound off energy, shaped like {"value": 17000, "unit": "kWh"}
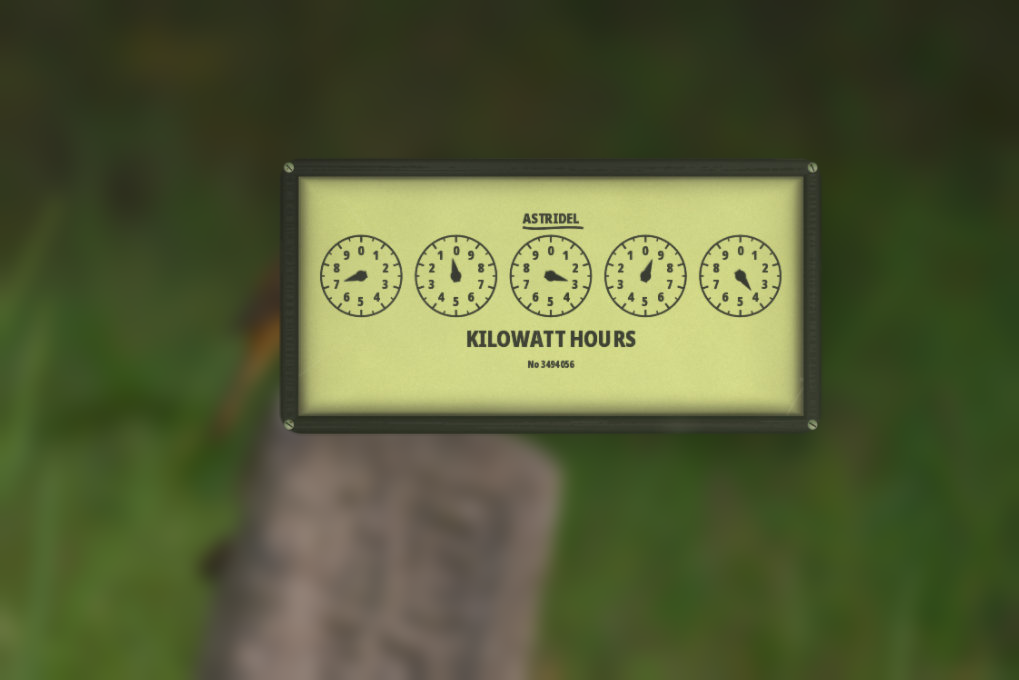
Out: {"value": 70294, "unit": "kWh"}
